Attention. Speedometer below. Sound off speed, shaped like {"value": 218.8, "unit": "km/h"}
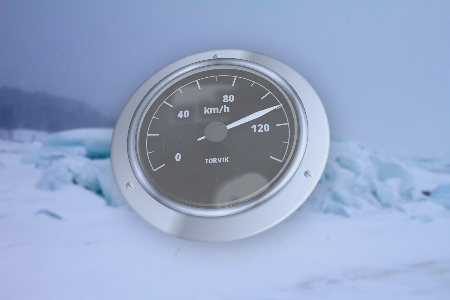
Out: {"value": 110, "unit": "km/h"}
